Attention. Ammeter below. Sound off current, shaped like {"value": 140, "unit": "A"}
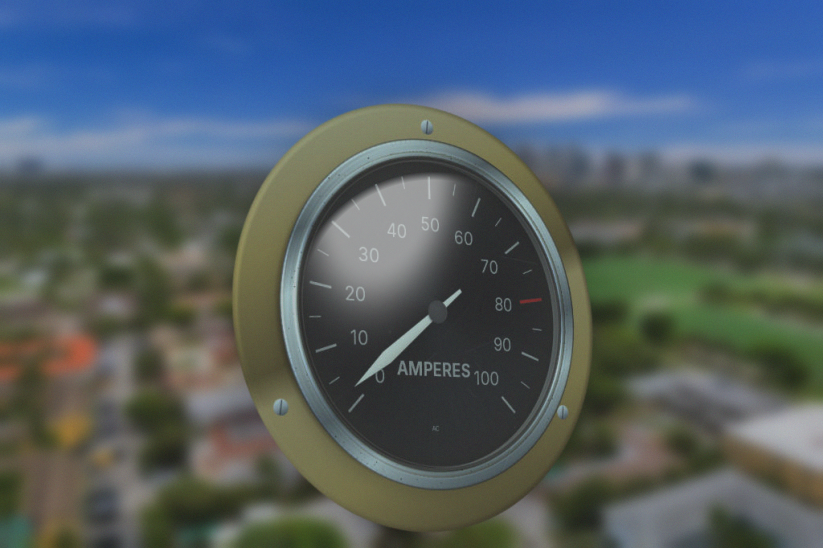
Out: {"value": 2.5, "unit": "A"}
